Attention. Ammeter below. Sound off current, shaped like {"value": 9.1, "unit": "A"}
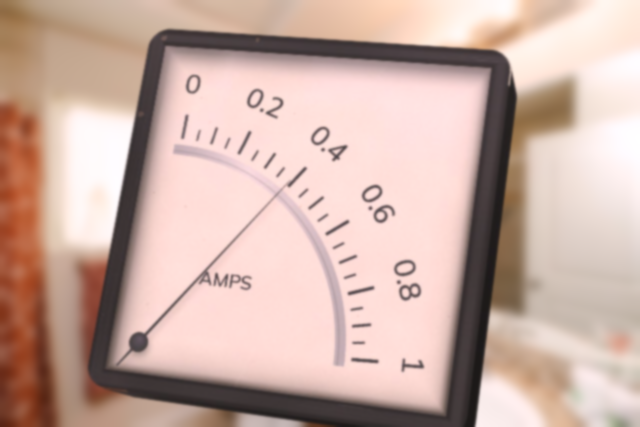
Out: {"value": 0.4, "unit": "A"}
